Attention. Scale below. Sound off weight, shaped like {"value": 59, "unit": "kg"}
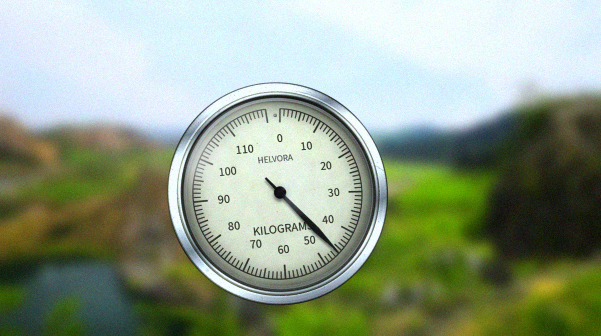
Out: {"value": 46, "unit": "kg"}
